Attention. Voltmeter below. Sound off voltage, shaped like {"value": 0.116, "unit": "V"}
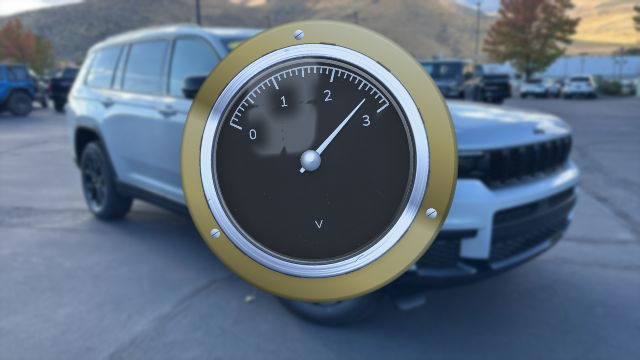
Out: {"value": 2.7, "unit": "V"}
